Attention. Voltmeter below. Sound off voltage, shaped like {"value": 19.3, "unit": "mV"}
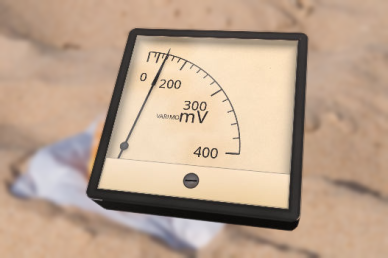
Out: {"value": 140, "unit": "mV"}
